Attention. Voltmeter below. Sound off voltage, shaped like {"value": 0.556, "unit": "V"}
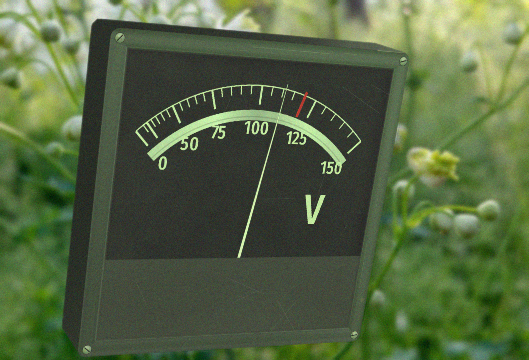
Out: {"value": 110, "unit": "V"}
